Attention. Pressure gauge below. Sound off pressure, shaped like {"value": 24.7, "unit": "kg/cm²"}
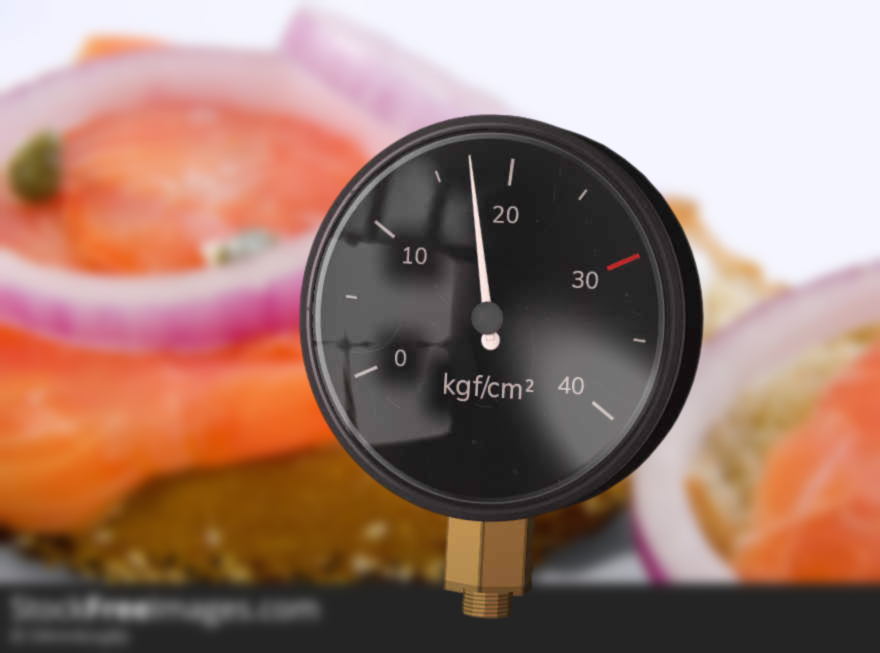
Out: {"value": 17.5, "unit": "kg/cm²"}
